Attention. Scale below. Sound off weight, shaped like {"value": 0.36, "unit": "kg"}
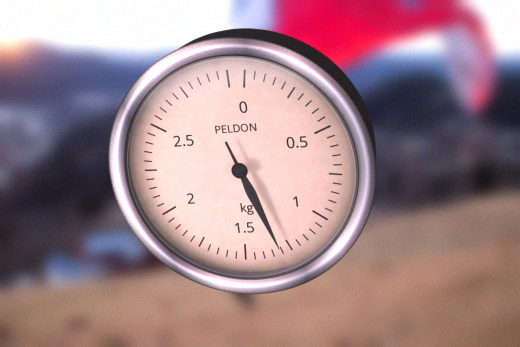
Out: {"value": 1.3, "unit": "kg"}
